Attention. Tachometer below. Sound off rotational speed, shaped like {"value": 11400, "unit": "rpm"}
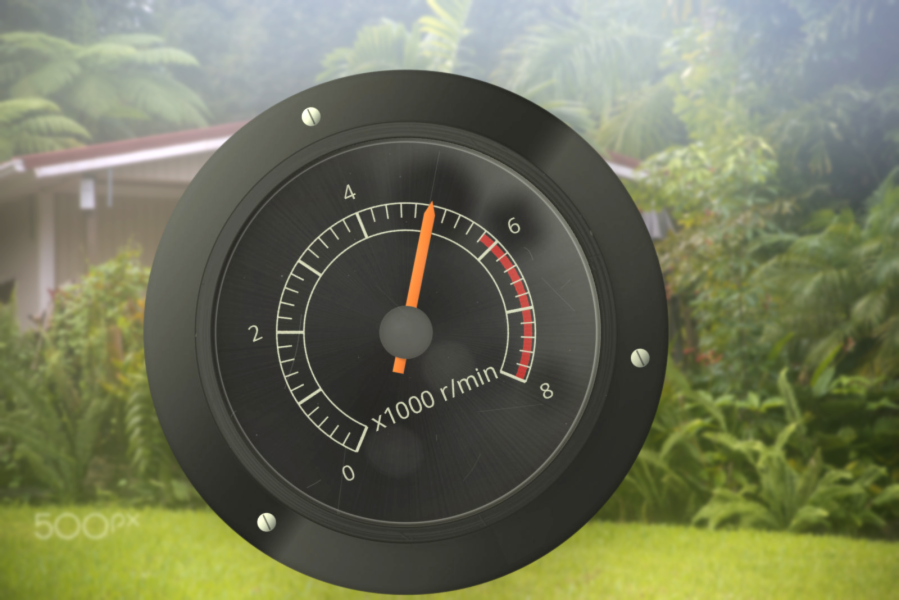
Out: {"value": 5000, "unit": "rpm"}
